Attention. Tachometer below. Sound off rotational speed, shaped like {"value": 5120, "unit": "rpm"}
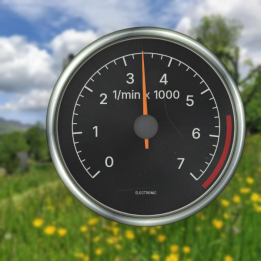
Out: {"value": 3400, "unit": "rpm"}
